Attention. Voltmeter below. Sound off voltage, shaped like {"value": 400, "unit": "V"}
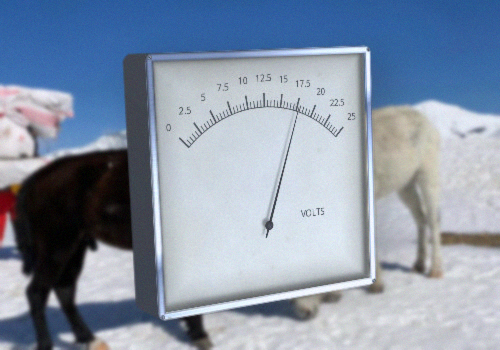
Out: {"value": 17.5, "unit": "V"}
